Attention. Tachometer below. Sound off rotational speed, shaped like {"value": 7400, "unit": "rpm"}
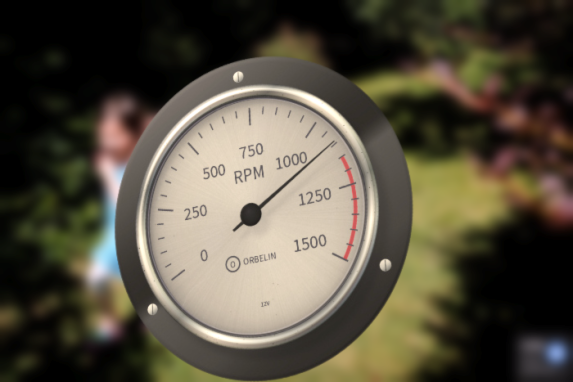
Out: {"value": 1100, "unit": "rpm"}
